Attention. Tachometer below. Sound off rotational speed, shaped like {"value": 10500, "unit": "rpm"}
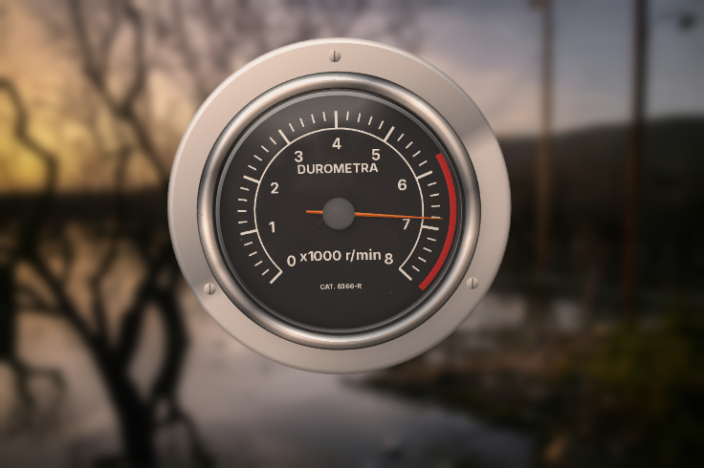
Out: {"value": 6800, "unit": "rpm"}
